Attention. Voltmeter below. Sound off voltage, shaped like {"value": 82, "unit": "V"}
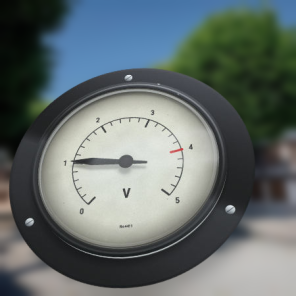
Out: {"value": 1, "unit": "V"}
